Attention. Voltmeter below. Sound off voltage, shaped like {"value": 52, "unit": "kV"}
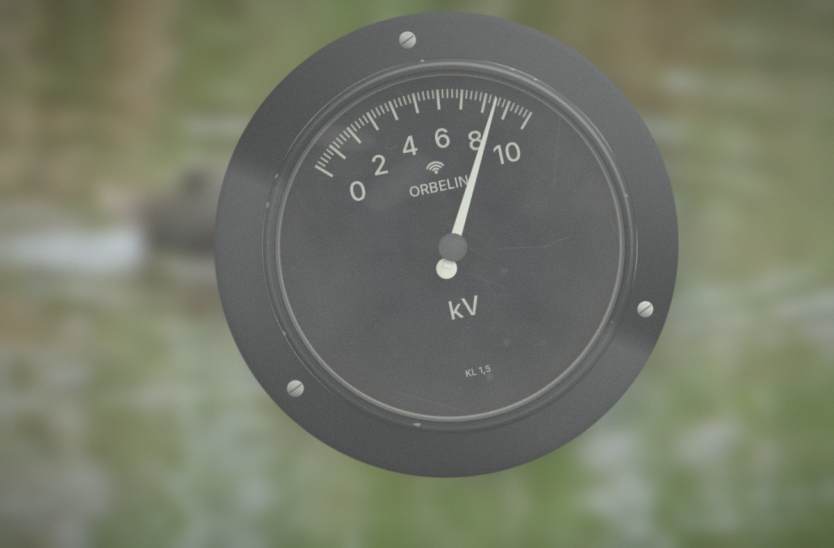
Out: {"value": 8.4, "unit": "kV"}
